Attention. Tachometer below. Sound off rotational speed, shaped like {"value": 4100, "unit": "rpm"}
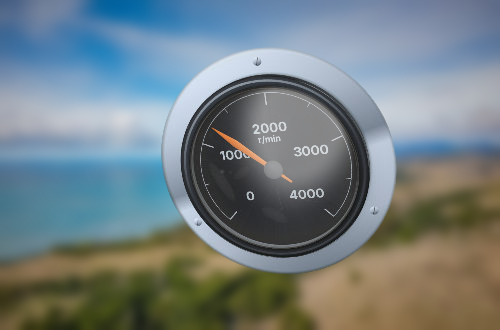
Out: {"value": 1250, "unit": "rpm"}
